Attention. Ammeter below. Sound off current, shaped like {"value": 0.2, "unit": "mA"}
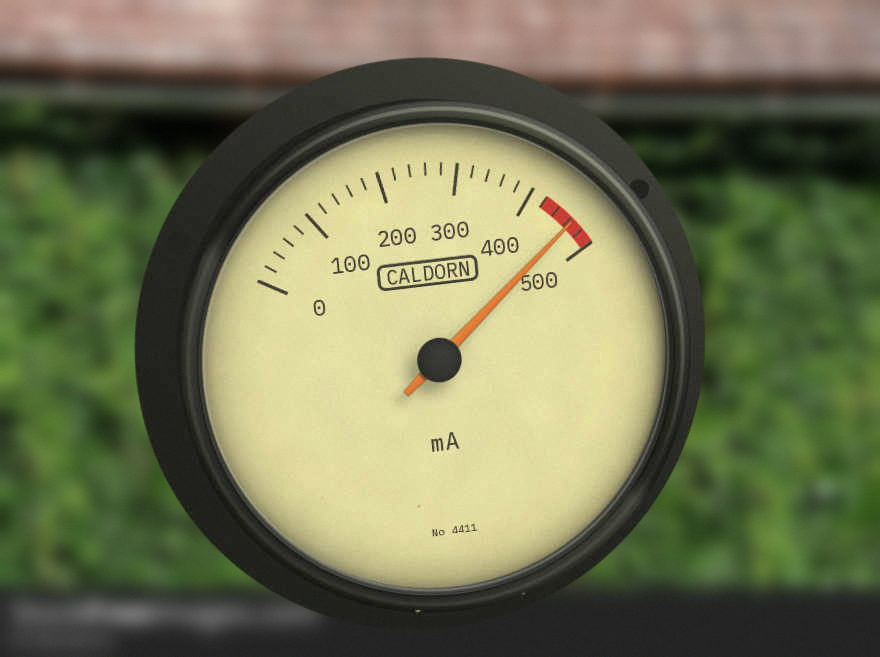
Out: {"value": 460, "unit": "mA"}
